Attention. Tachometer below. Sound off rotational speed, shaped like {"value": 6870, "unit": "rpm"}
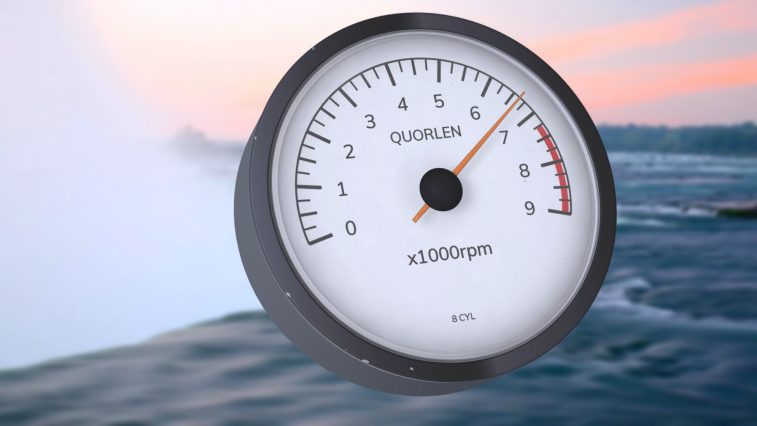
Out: {"value": 6625, "unit": "rpm"}
